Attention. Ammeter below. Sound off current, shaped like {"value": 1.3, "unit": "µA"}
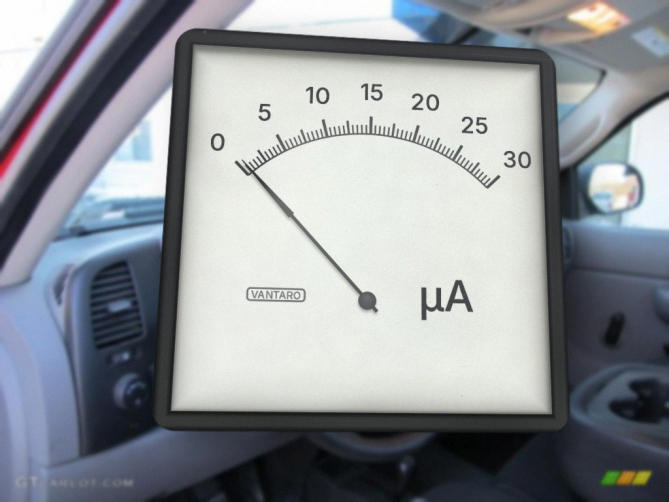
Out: {"value": 0.5, "unit": "µA"}
